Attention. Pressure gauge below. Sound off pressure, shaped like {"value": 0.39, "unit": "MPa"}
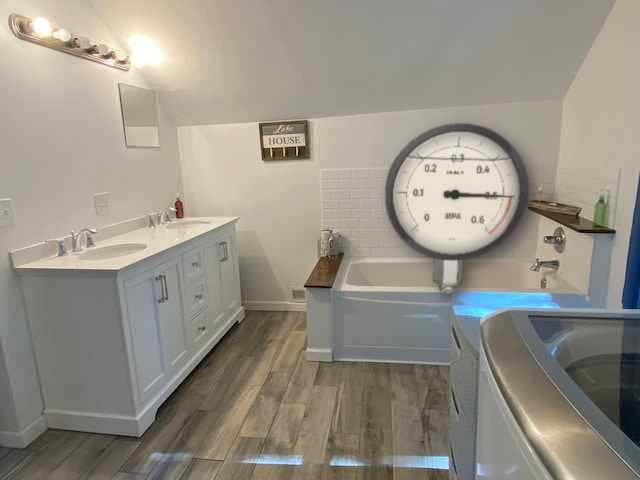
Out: {"value": 0.5, "unit": "MPa"}
